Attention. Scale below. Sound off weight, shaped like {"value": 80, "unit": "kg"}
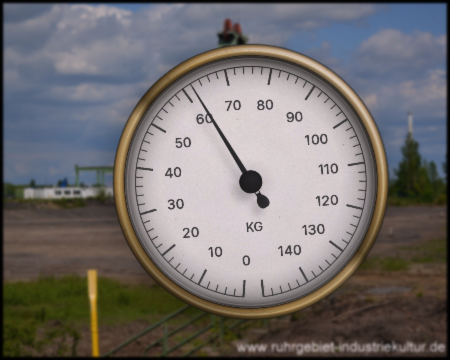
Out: {"value": 62, "unit": "kg"}
